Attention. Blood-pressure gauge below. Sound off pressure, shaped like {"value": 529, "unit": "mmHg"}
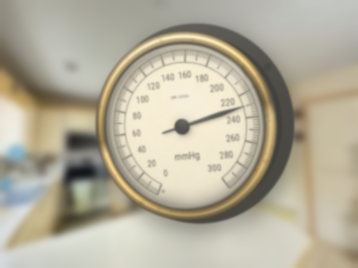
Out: {"value": 230, "unit": "mmHg"}
